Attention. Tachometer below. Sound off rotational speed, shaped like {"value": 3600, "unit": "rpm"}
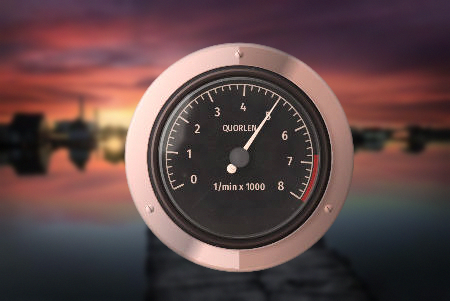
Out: {"value": 5000, "unit": "rpm"}
